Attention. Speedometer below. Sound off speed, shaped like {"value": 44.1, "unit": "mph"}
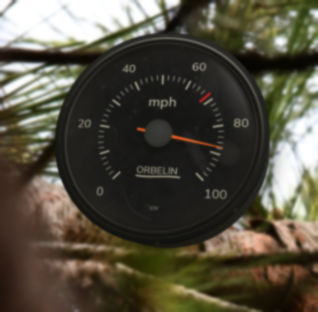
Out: {"value": 88, "unit": "mph"}
